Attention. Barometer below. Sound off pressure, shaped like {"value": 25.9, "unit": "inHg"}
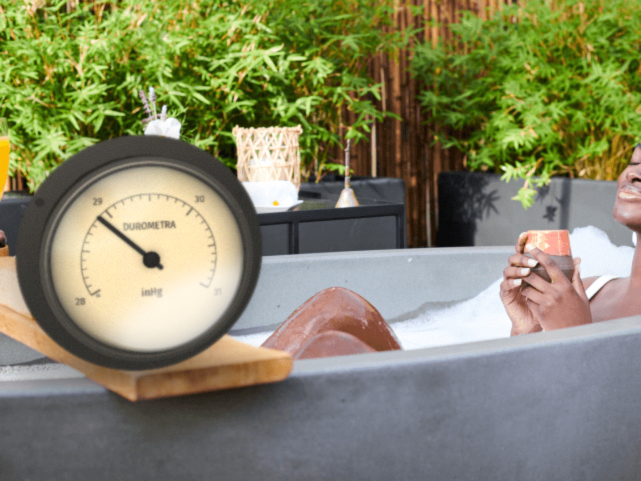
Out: {"value": 28.9, "unit": "inHg"}
